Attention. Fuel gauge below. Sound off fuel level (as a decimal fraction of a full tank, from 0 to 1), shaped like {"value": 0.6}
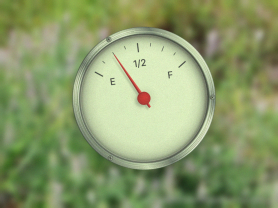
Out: {"value": 0.25}
